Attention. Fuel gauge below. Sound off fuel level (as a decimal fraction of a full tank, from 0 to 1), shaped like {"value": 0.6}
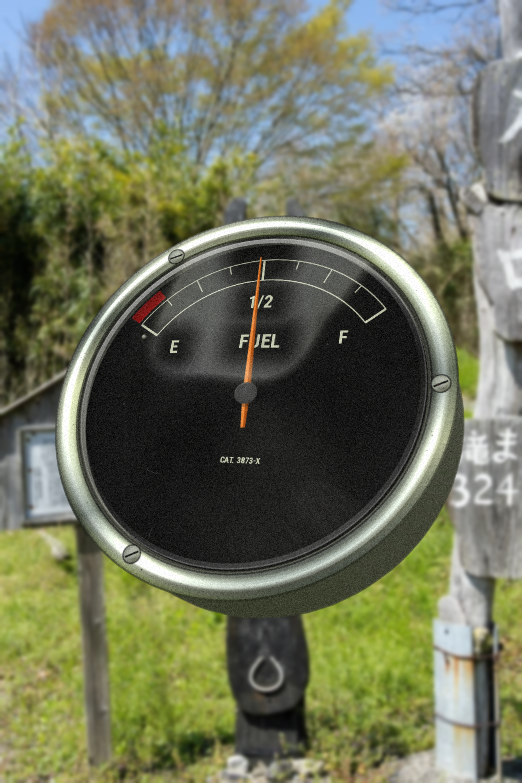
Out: {"value": 0.5}
